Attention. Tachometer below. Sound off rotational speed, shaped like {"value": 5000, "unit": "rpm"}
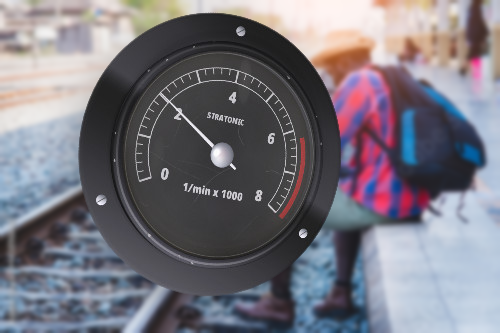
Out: {"value": 2000, "unit": "rpm"}
